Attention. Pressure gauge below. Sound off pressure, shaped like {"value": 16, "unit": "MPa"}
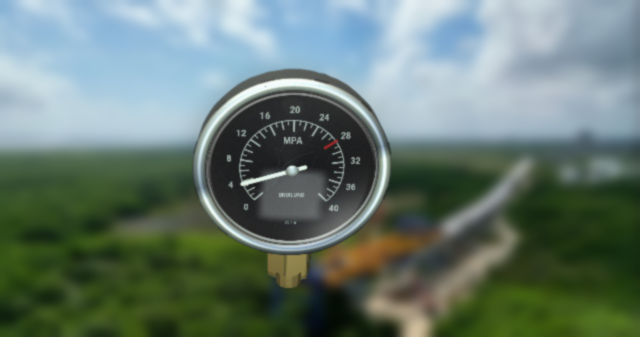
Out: {"value": 4, "unit": "MPa"}
